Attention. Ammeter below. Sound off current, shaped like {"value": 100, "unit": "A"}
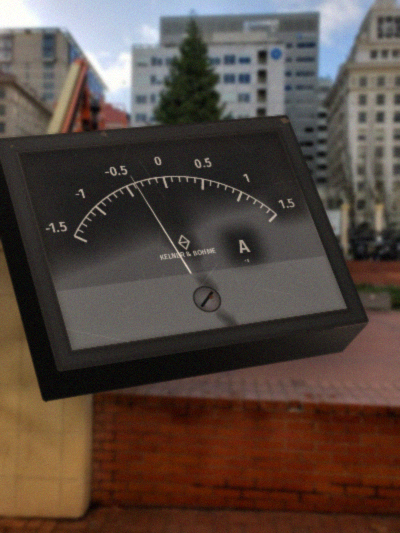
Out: {"value": -0.4, "unit": "A"}
